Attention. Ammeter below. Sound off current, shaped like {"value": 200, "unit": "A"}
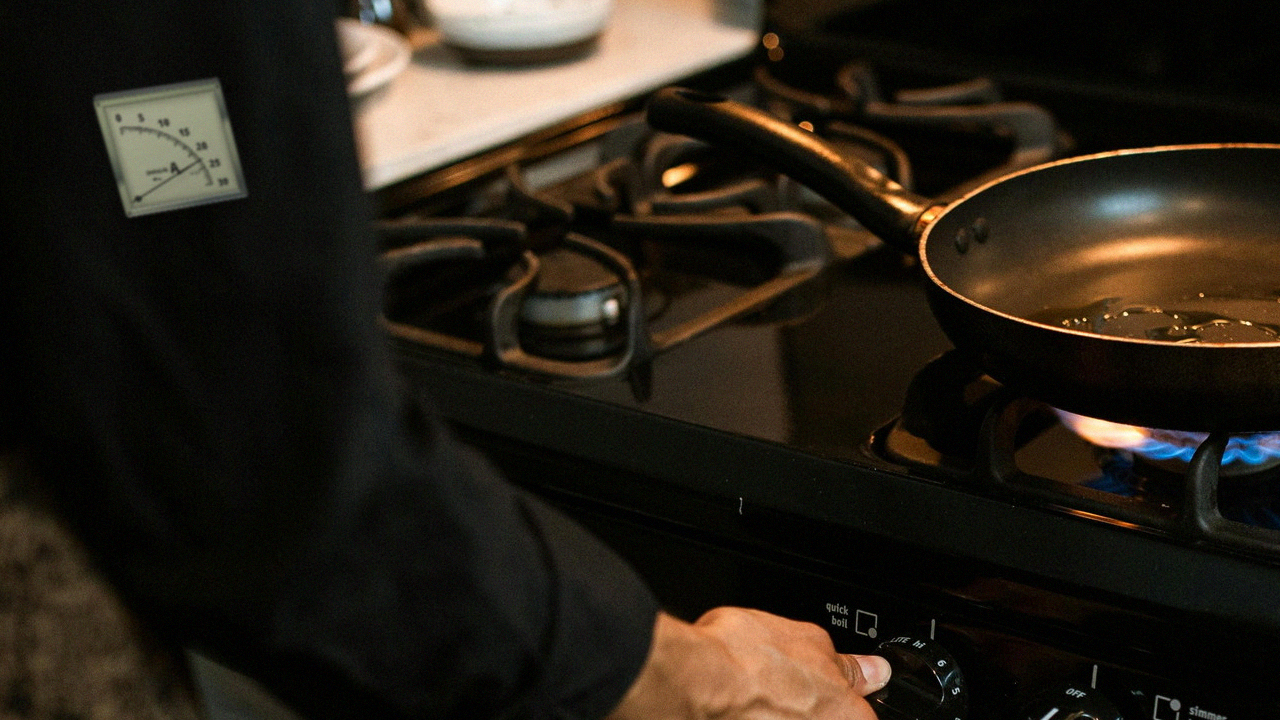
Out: {"value": 22.5, "unit": "A"}
